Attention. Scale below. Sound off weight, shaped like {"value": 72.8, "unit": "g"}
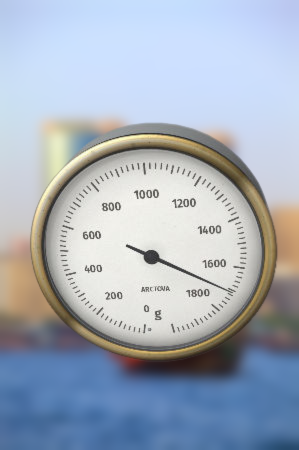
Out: {"value": 1700, "unit": "g"}
